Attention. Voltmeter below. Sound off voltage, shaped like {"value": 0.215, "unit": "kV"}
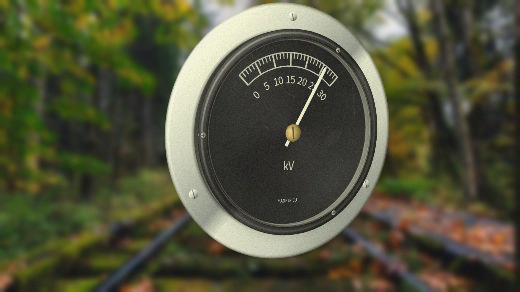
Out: {"value": 25, "unit": "kV"}
